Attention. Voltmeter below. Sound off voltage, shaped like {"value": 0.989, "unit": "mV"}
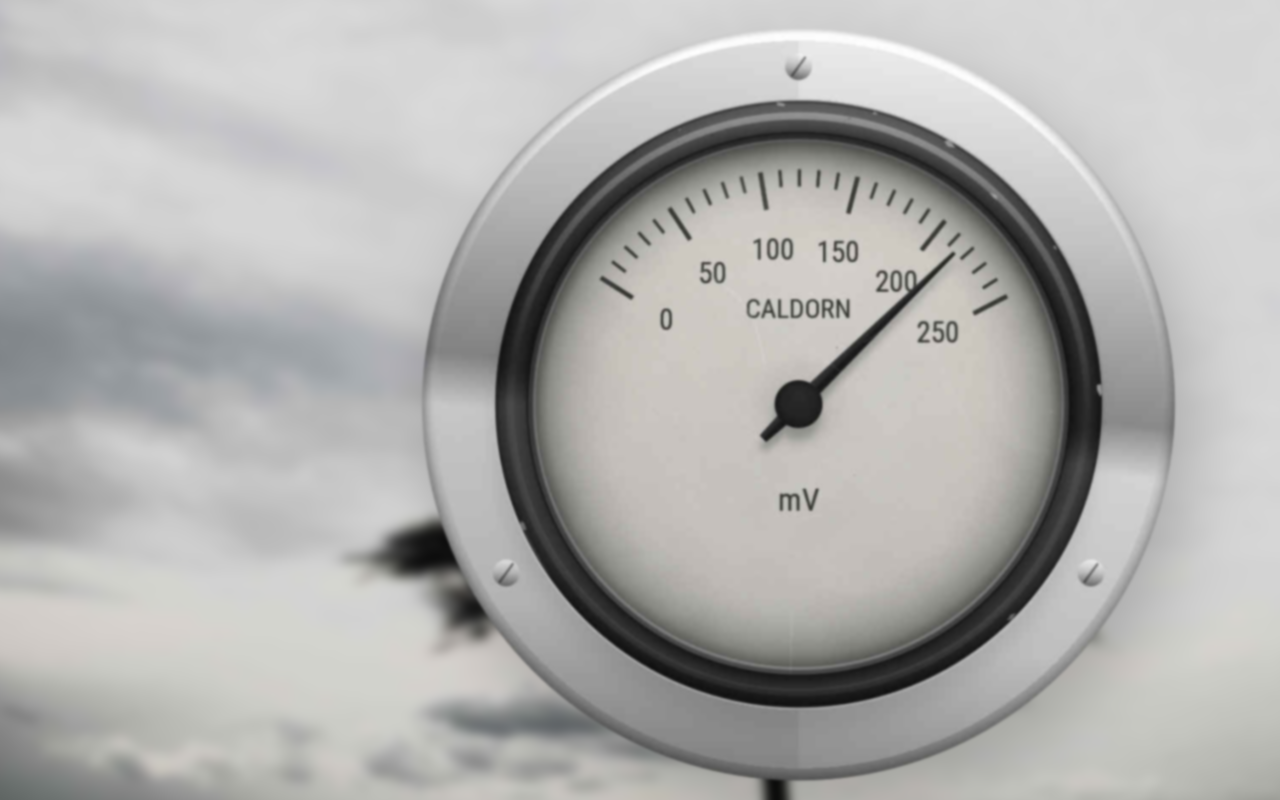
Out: {"value": 215, "unit": "mV"}
